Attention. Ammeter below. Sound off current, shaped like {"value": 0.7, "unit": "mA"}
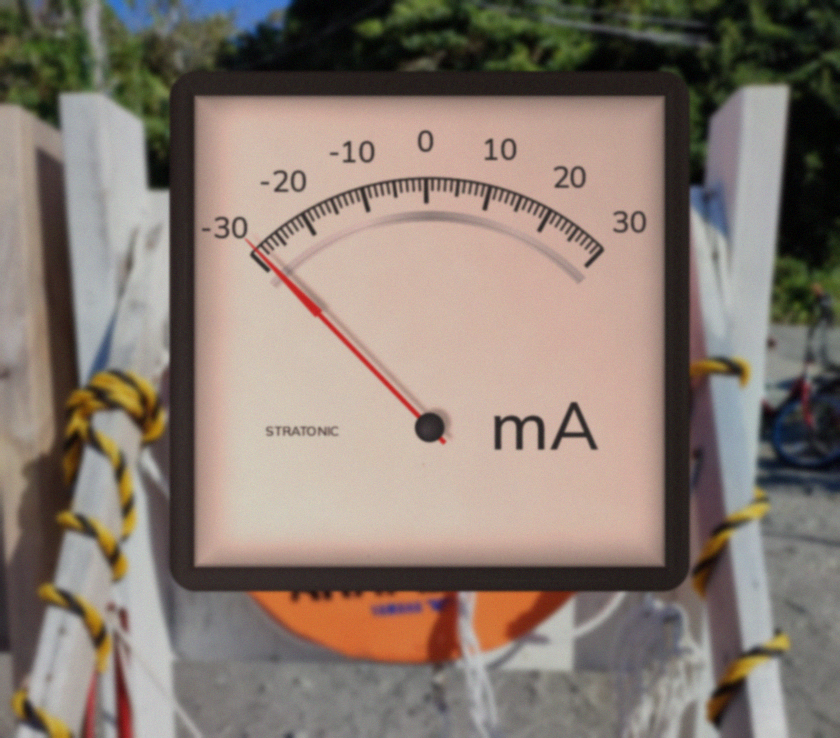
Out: {"value": -29, "unit": "mA"}
